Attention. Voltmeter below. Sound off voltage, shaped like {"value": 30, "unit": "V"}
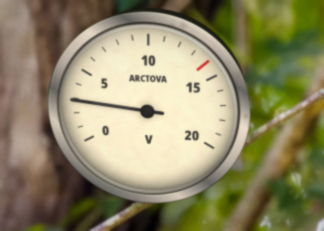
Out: {"value": 3, "unit": "V"}
